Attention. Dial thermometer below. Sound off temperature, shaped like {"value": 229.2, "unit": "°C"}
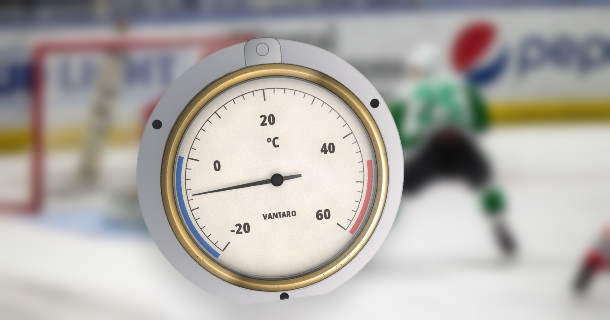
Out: {"value": -7, "unit": "°C"}
